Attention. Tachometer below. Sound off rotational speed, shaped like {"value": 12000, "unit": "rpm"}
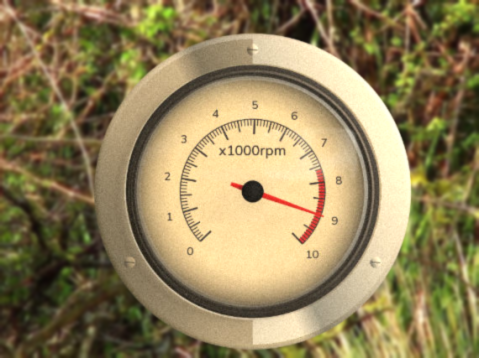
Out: {"value": 9000, "unit": "rpm"}
